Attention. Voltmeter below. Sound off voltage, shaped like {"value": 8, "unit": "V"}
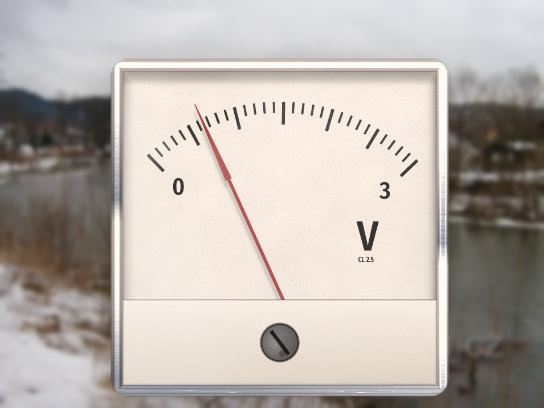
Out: {"value": 0.65, "unit": "V"}
